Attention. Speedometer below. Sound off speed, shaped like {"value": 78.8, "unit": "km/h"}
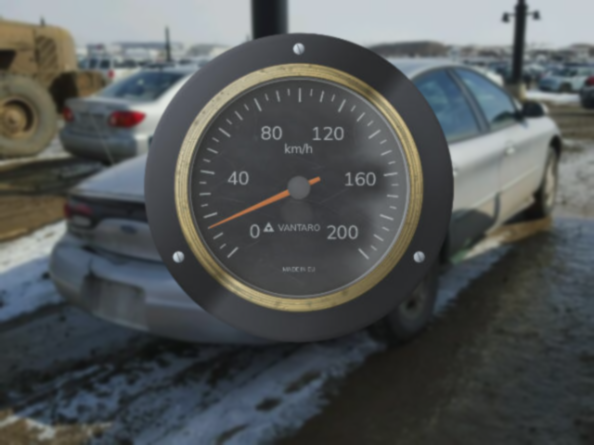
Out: {"value": 15, "unit": "km/h"}
